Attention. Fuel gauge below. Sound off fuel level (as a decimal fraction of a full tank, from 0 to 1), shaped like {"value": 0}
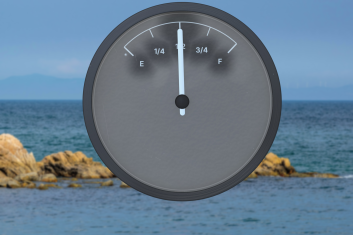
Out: {"value": 0.5}
